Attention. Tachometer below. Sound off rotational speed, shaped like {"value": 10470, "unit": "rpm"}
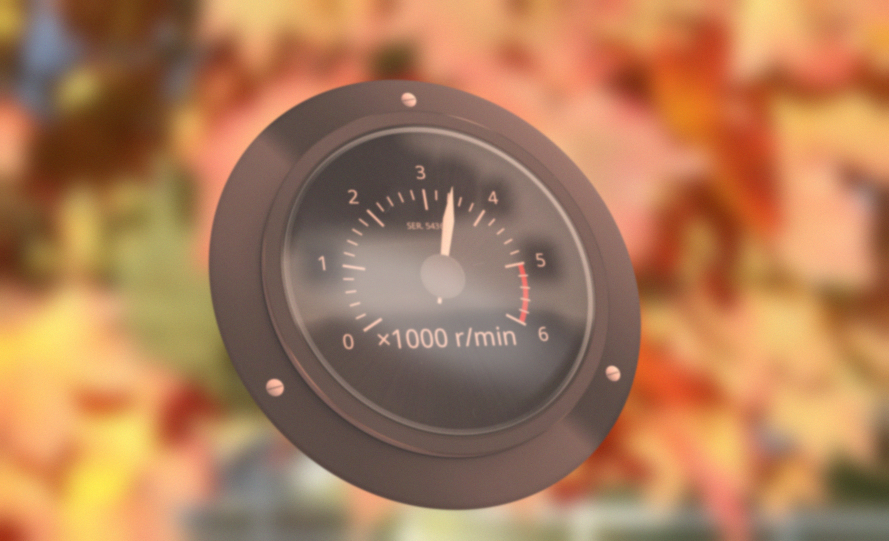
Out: {"value": 3400, "unit": "rpm"}
